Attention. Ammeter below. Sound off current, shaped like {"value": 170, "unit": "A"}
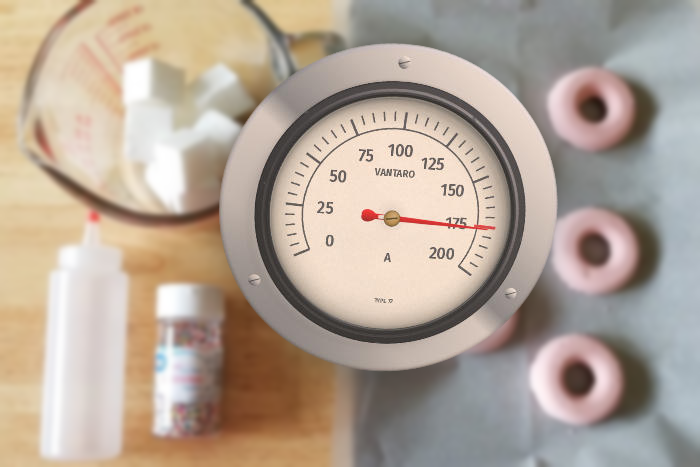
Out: {"value": 175, "unit": "A"}
